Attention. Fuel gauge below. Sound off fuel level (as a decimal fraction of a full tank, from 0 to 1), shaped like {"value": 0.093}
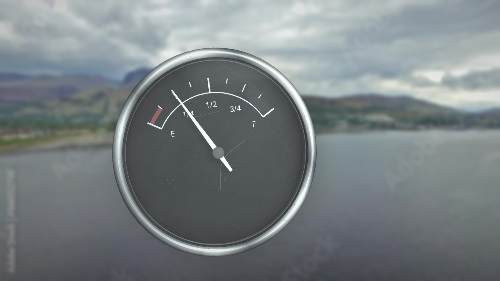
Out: {"value": 0.25}
